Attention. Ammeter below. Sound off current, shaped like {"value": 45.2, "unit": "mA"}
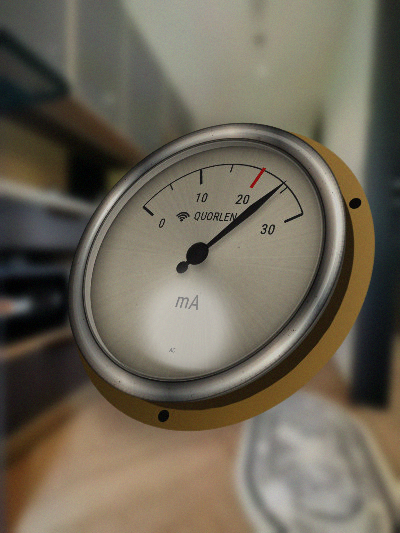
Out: {"value": 25, "unit": "mA"}
